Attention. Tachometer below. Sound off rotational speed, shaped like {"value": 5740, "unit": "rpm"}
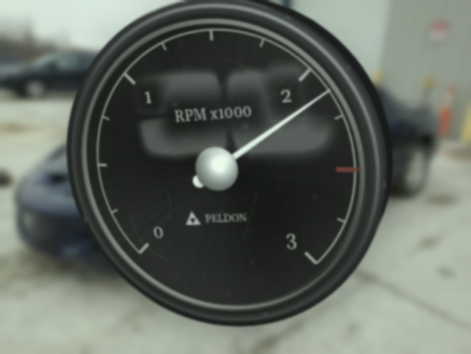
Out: {"value": 2125, "unit": "rpm"}
